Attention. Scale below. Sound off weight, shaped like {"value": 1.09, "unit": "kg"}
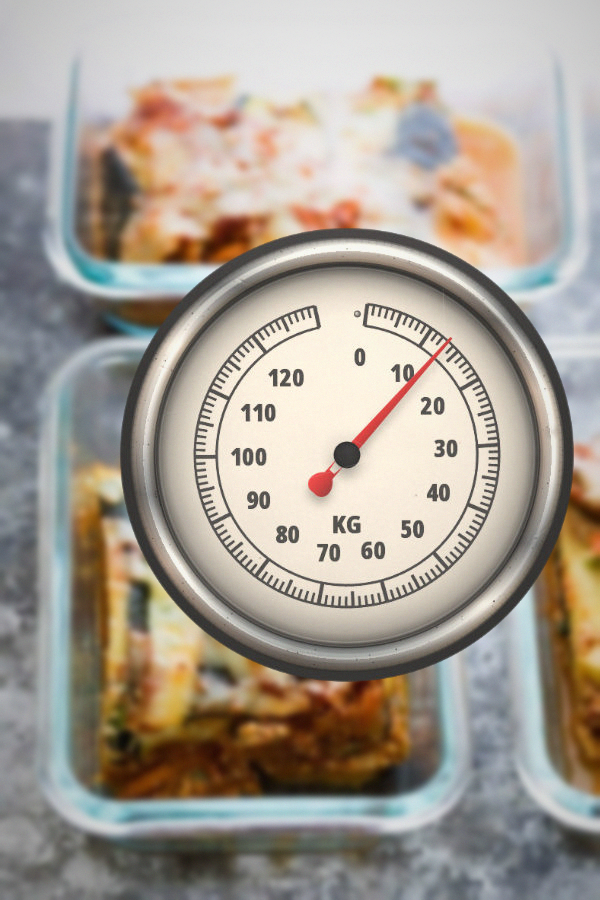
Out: {"value": 13, "unit": "kg"}
